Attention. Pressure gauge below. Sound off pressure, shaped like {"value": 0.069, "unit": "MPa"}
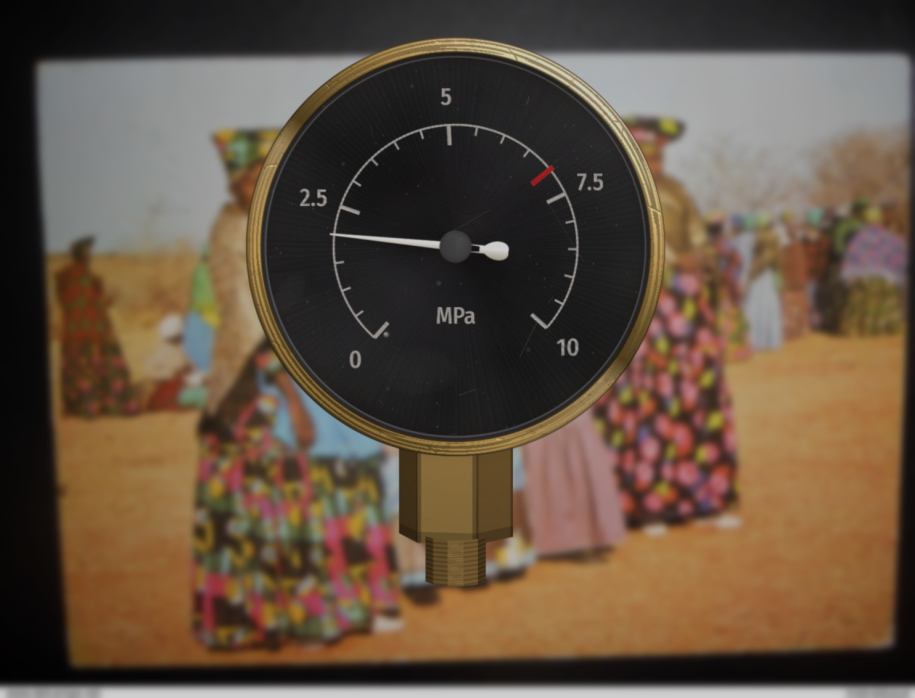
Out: {"value": 2, "unit": "MPa"}
